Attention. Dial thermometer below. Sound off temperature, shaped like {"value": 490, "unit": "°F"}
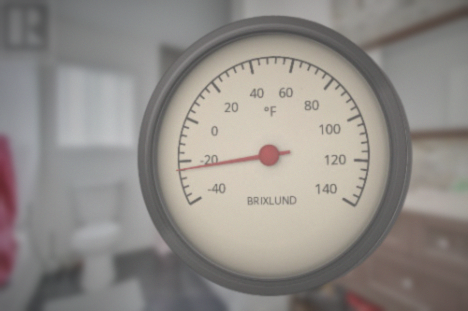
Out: {"value": -24, "unit": "°F"}
